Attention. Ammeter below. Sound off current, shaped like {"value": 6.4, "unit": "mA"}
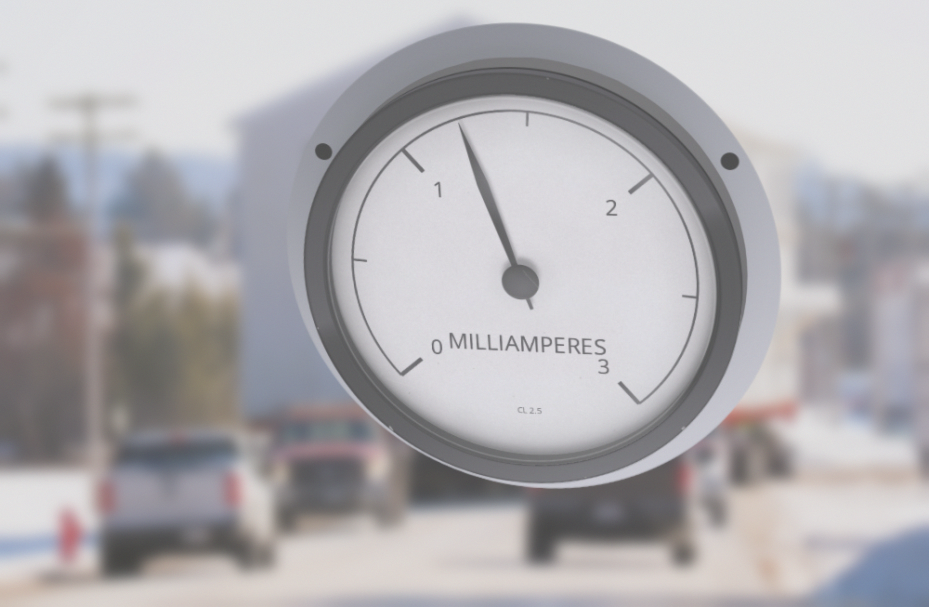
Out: {"value": 1.25, "unit": "mA"}
